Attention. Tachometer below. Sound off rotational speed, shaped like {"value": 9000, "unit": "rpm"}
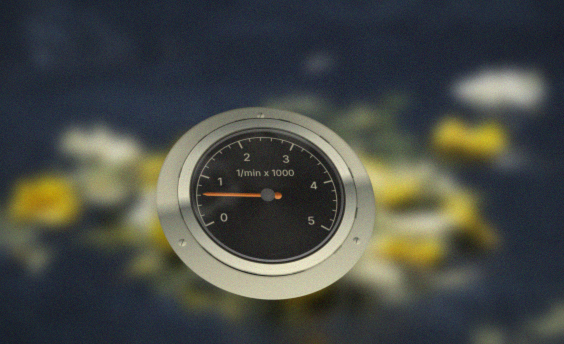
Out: {"value": 600, "unit": "rpm"}
